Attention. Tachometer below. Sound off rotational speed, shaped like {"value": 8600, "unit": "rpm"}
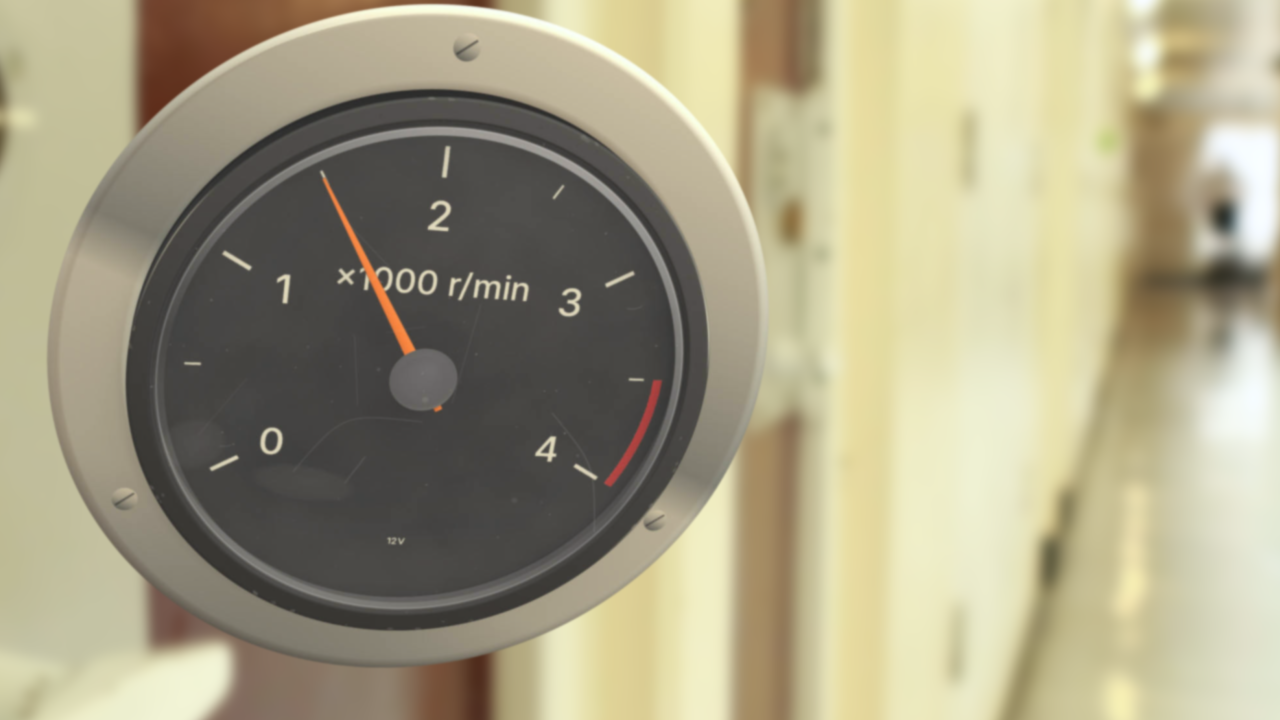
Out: {"value": 1500, "unit": "rpm"}
